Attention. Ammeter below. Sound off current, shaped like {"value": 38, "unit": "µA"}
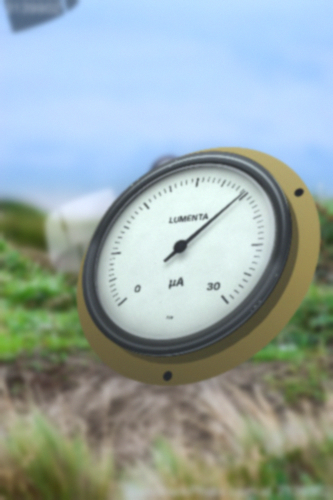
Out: {"value": 20, "unit": "µA"}
